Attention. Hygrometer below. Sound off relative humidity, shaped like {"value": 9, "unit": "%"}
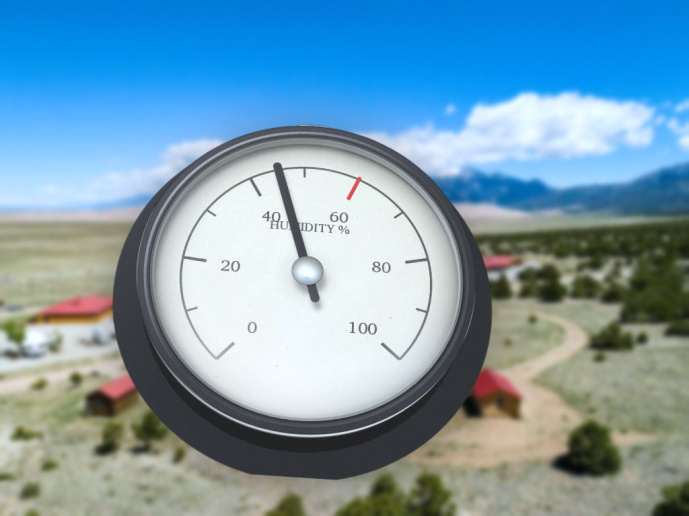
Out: {"value": 45, "unit": "%"}
